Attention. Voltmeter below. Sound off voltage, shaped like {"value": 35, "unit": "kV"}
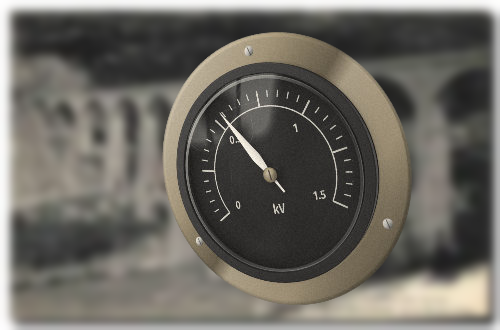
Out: {"value": 0.55, "unit": "kV"}
